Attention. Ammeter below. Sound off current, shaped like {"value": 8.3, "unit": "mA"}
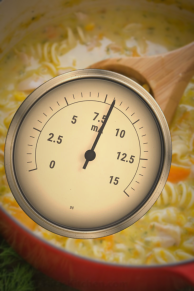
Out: {"value": 8, "unit": "mA"}
